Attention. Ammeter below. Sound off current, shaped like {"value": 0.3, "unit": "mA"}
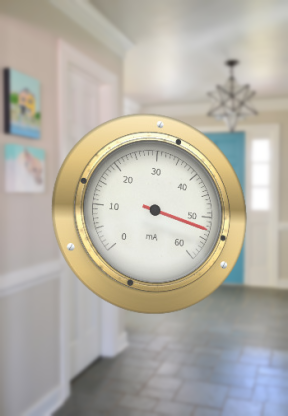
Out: {"value": 53, "unit": "mA"}
